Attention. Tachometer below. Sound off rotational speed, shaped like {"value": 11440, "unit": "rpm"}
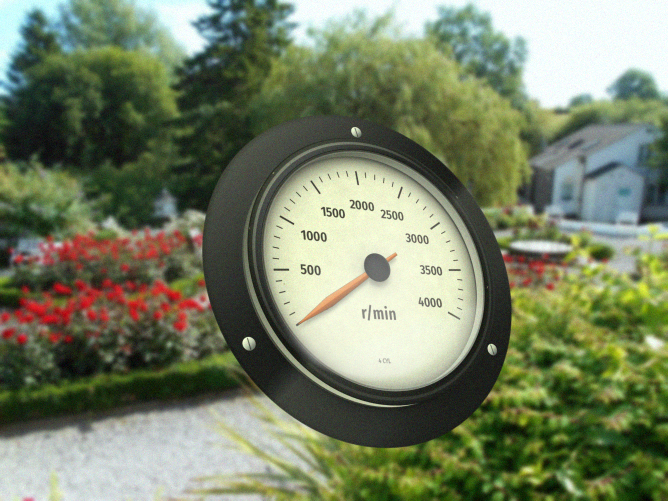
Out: {"value": 0, "unit": "rpm"}
